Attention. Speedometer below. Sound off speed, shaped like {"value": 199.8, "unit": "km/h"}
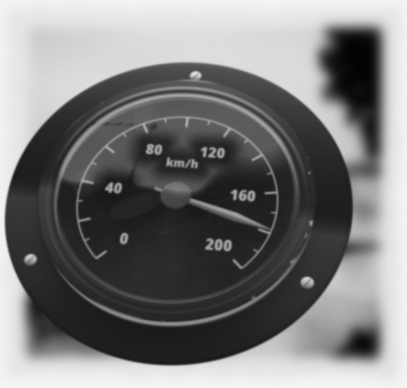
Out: {"value": 180, "unit": "km/h"}
